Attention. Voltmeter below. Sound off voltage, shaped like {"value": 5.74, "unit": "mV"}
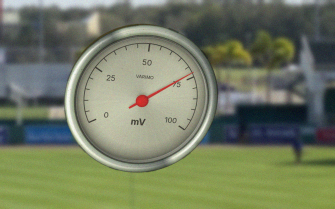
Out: {"value": 72.5, "unit": "mV"}
